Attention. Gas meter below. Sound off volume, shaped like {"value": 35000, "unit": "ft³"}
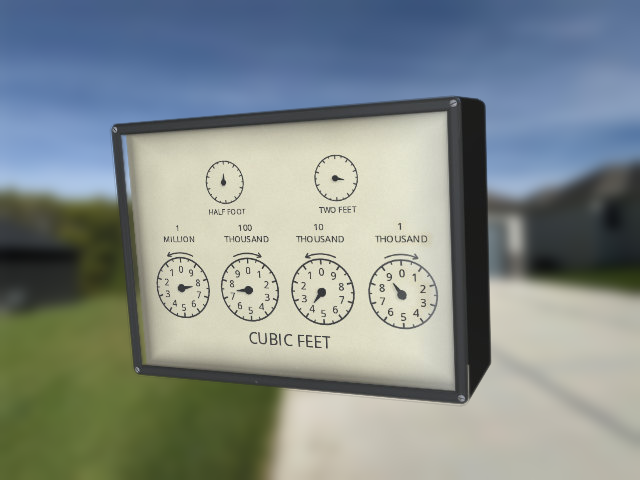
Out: {"value": 773900, "unit": "ft³"}
